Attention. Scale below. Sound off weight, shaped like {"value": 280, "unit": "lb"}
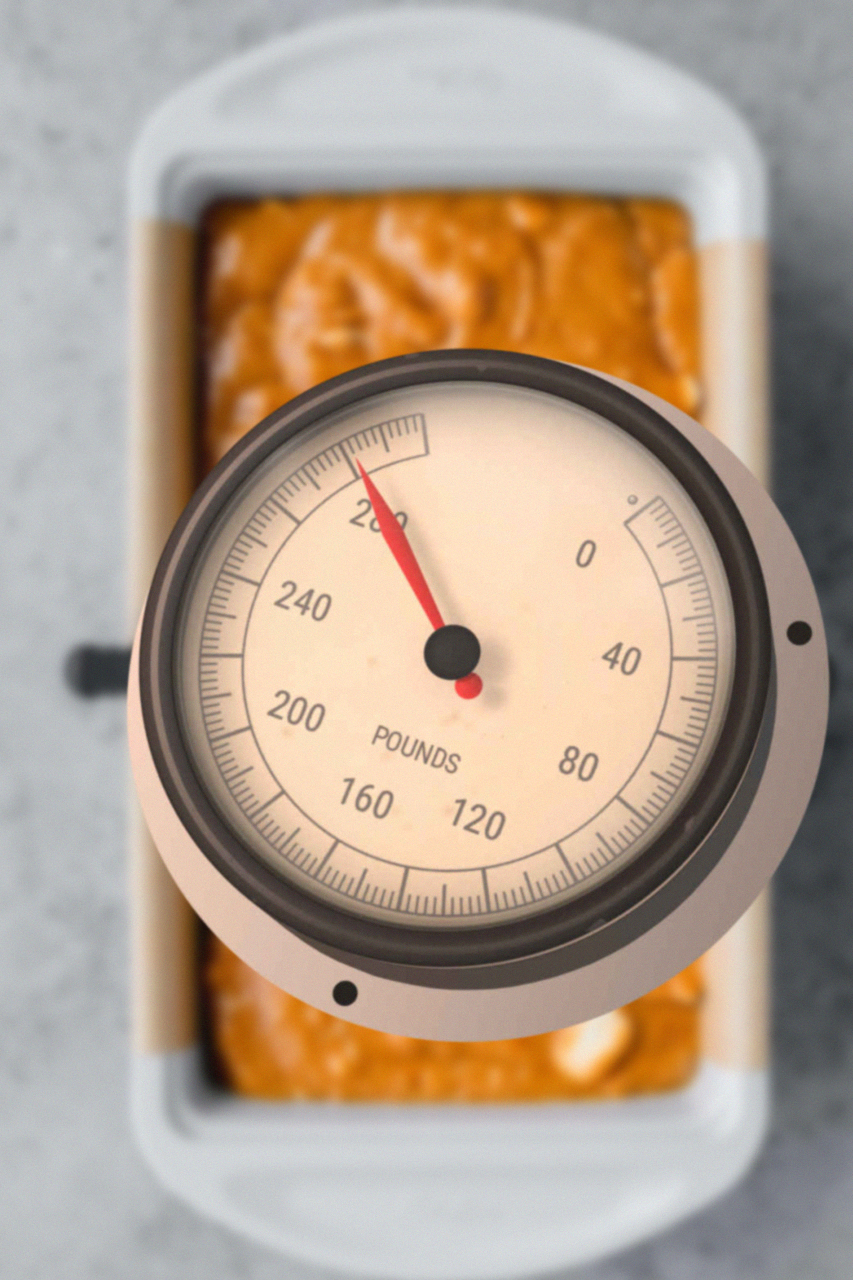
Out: {"value": 282, "unit": "lb"}
